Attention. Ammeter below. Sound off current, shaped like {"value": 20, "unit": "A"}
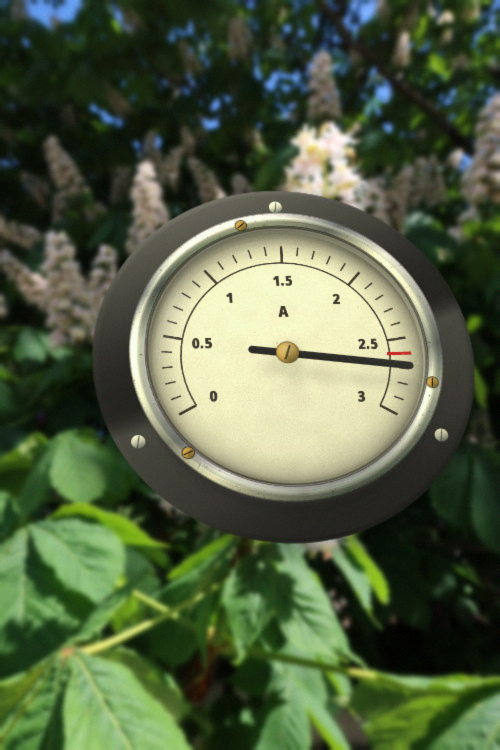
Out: {"value": 2.7, "unit": "A"}
